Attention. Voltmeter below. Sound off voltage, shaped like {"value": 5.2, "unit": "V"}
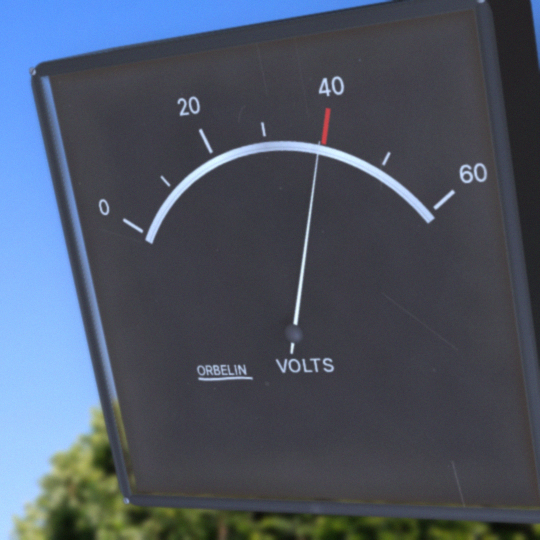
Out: {"value": 40, "unit": "V"}
